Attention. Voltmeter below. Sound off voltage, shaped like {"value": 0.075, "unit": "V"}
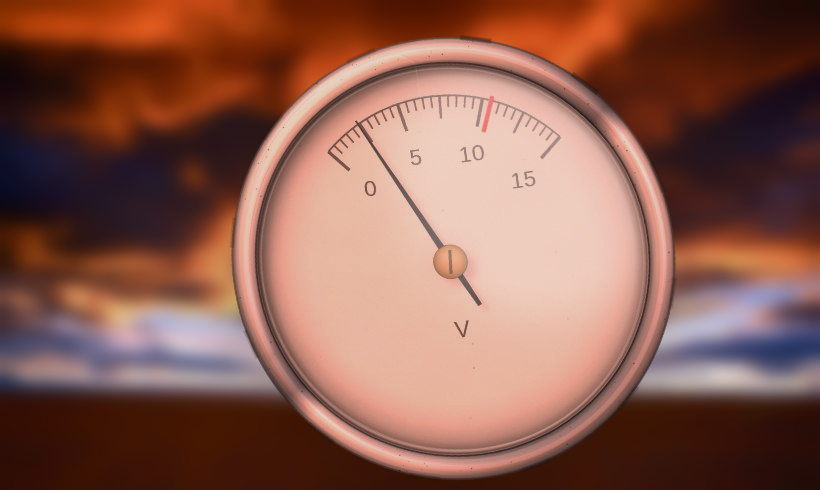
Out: {"value": 2.5, "unit": "V"}
